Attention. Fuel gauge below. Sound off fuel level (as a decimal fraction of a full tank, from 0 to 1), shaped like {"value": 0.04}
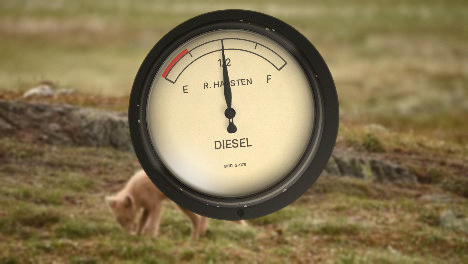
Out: {"value": 0.5}
